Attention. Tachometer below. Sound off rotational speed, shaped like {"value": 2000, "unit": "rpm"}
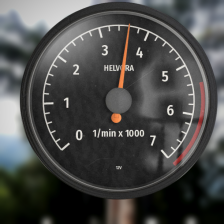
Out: {"value": 3600, "unit": "rpm"}
